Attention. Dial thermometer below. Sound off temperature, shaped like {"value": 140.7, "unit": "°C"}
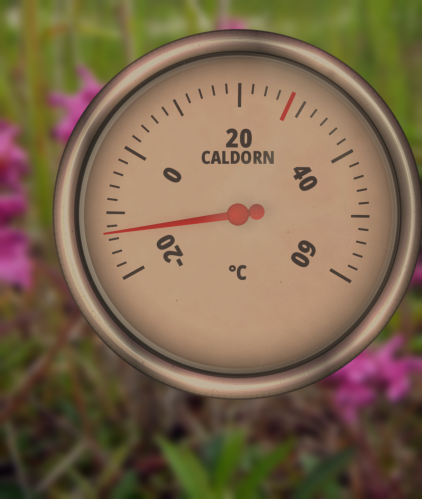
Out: {"value": -13, "unit": "°C"}
